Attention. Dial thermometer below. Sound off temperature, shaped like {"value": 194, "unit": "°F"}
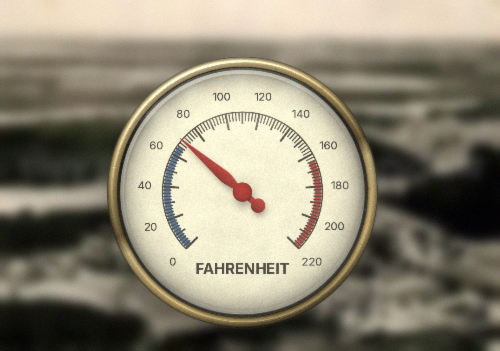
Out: {"value": 70, "unit": "°F"}
